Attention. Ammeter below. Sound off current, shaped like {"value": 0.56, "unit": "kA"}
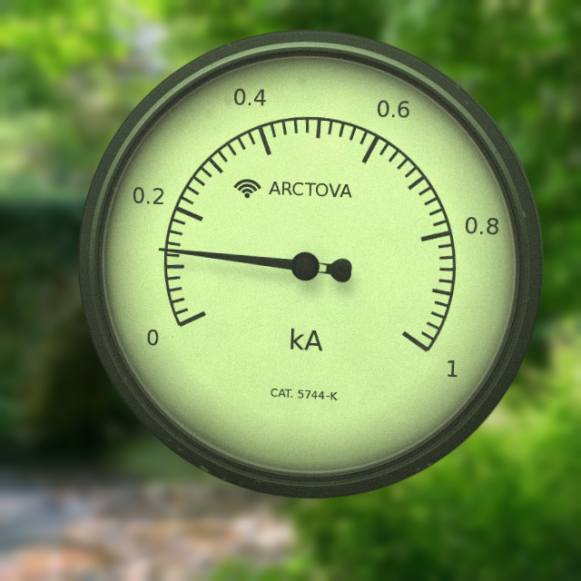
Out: {"value": 0.13, "unit": "kA"}
